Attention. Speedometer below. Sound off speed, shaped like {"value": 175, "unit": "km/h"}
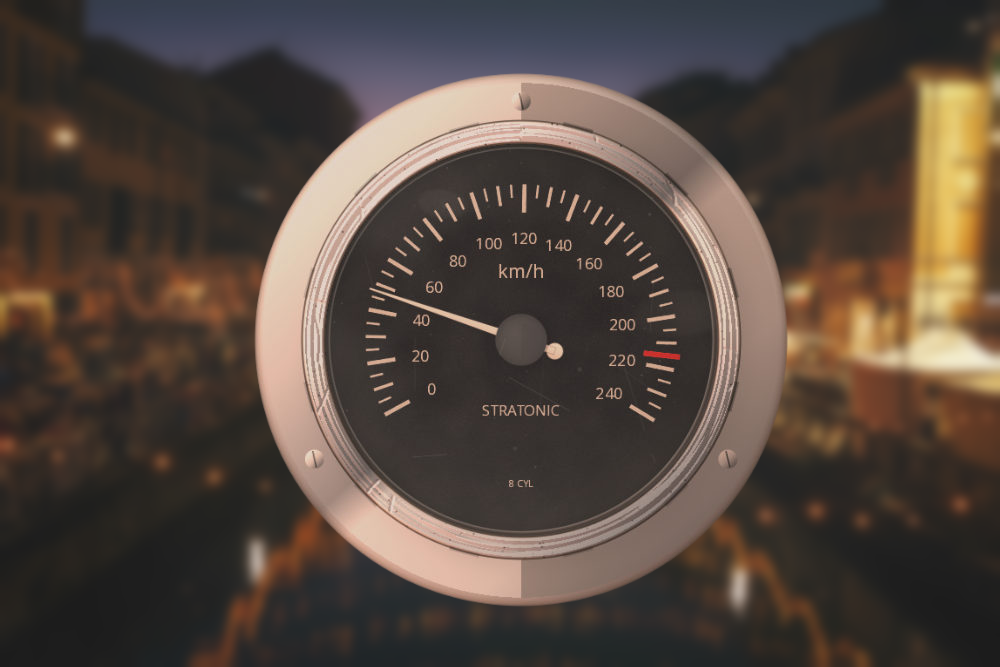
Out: {"value": 47.5, "unit": "km/h"}
